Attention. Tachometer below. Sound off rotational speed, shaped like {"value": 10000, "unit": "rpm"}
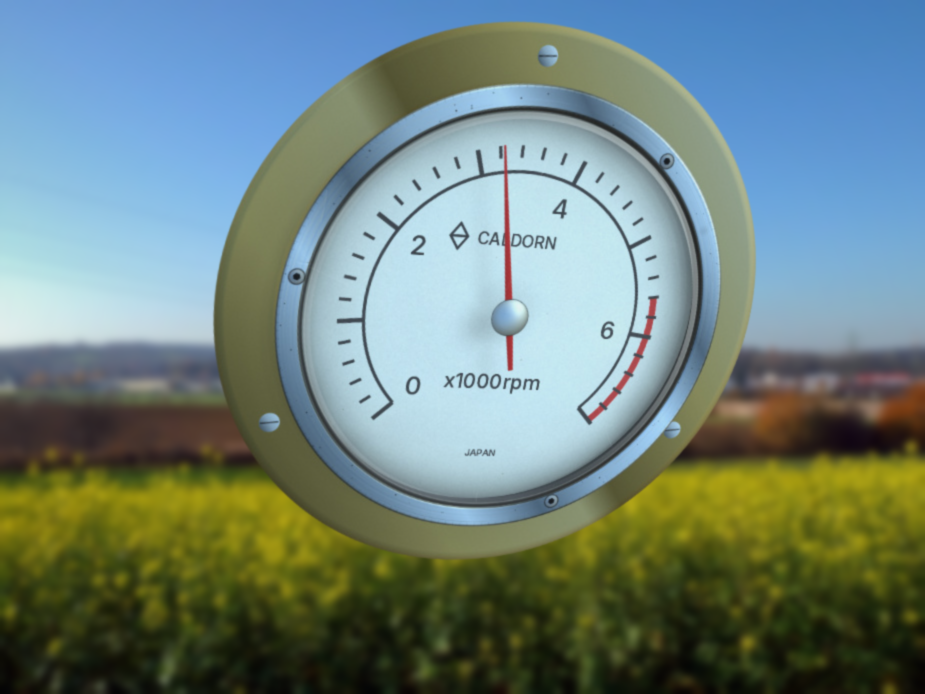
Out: {"value": 3200, "unit": "rpm"}
